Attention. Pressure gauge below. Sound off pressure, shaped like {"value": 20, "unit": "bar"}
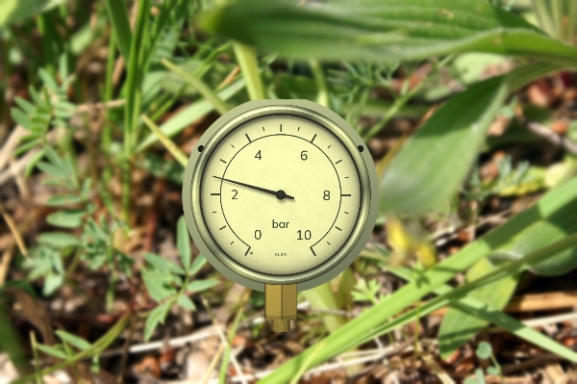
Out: {"value": 2.5, "unit": "bar"}
